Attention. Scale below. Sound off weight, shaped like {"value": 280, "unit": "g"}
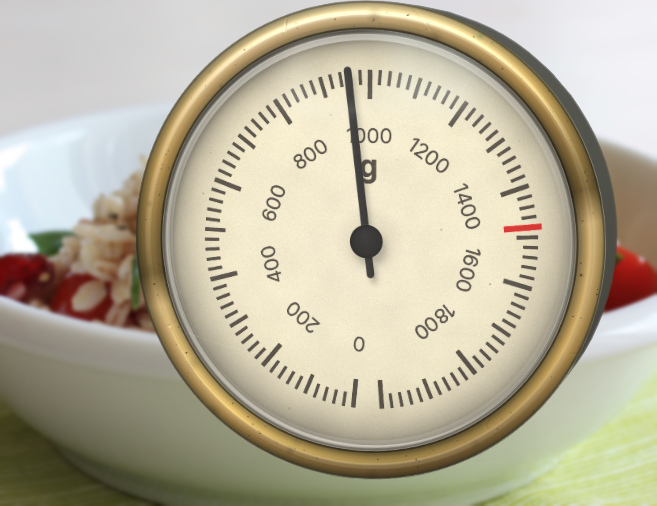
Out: {"value": 960, "unit": "g"}
